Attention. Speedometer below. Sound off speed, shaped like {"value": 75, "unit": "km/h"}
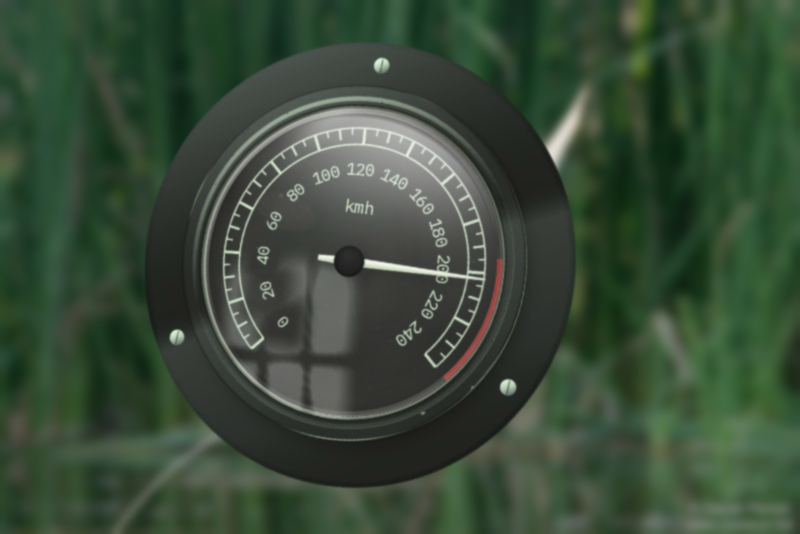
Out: {"value": 202.5, "unit": "km/h"}
